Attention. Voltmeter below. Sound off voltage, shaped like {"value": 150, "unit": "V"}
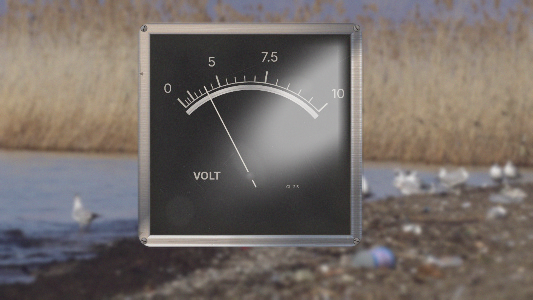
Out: {"value": 4, "unit": "V"}
